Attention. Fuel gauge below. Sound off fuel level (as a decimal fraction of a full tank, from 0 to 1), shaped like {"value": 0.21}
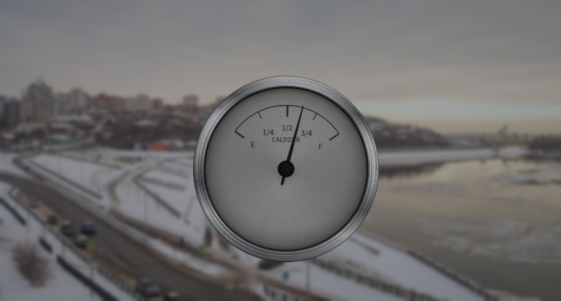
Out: {"value": 0.625}
